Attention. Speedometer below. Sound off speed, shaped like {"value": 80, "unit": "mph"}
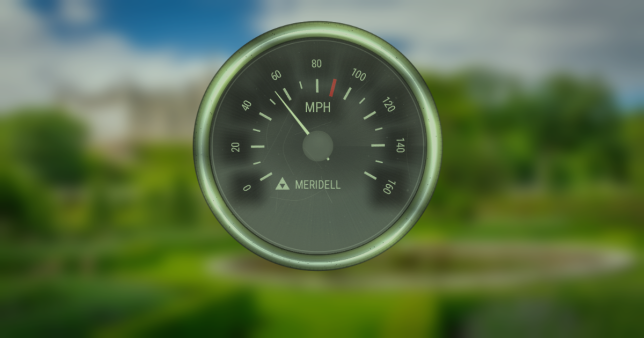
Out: {"value": 55, "unit": "mph"}
